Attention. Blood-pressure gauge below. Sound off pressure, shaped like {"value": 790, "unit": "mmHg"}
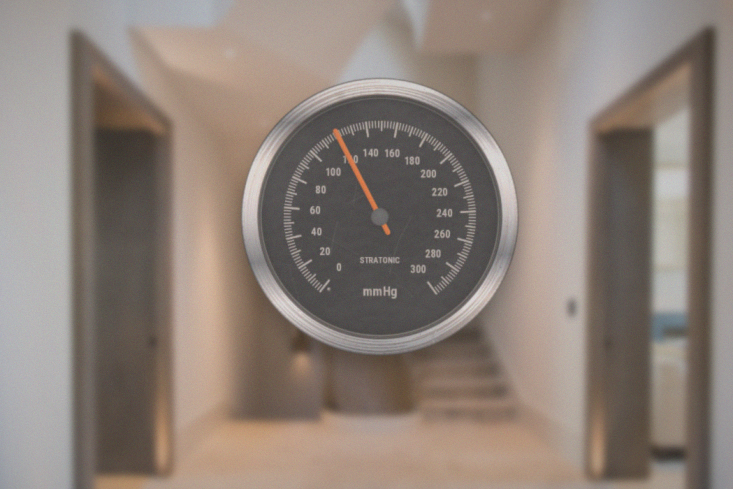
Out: {"value": 120, "unit": "mmHg"}
